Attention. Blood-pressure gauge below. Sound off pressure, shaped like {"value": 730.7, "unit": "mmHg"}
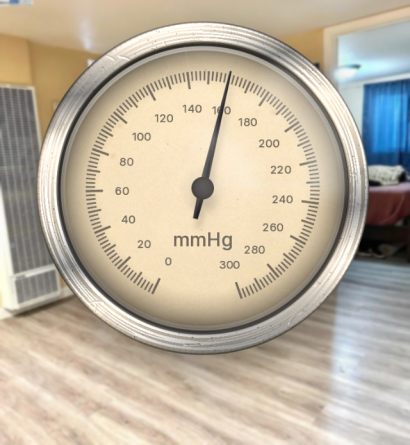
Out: {"value": 160, "unit": "mmHg"}
